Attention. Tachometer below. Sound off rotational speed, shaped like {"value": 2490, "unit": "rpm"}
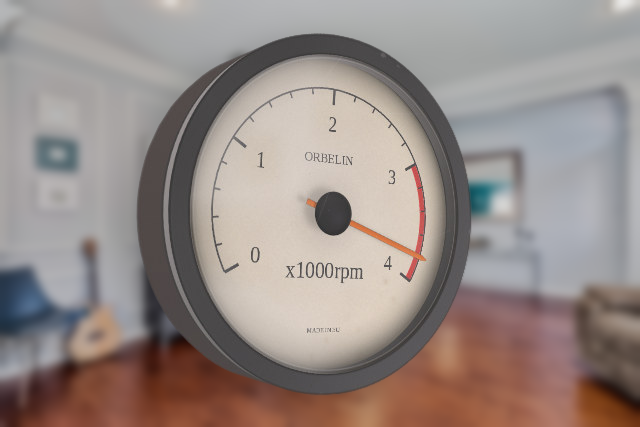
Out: {"value": 3800, "unit": "rpm"}
